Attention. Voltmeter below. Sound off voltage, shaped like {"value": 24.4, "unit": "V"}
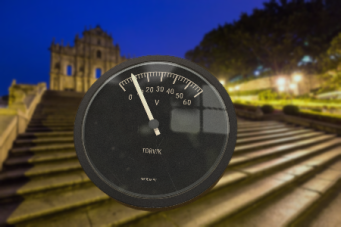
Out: {"value": 10, "unit": "V"}
